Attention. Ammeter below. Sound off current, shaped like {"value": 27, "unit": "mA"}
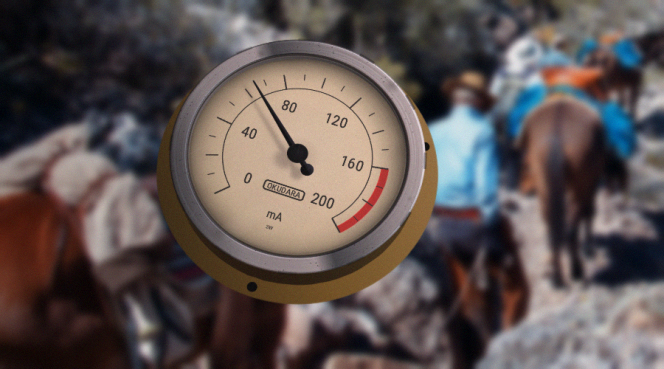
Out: {"value": 65, "unit": "mA"}
